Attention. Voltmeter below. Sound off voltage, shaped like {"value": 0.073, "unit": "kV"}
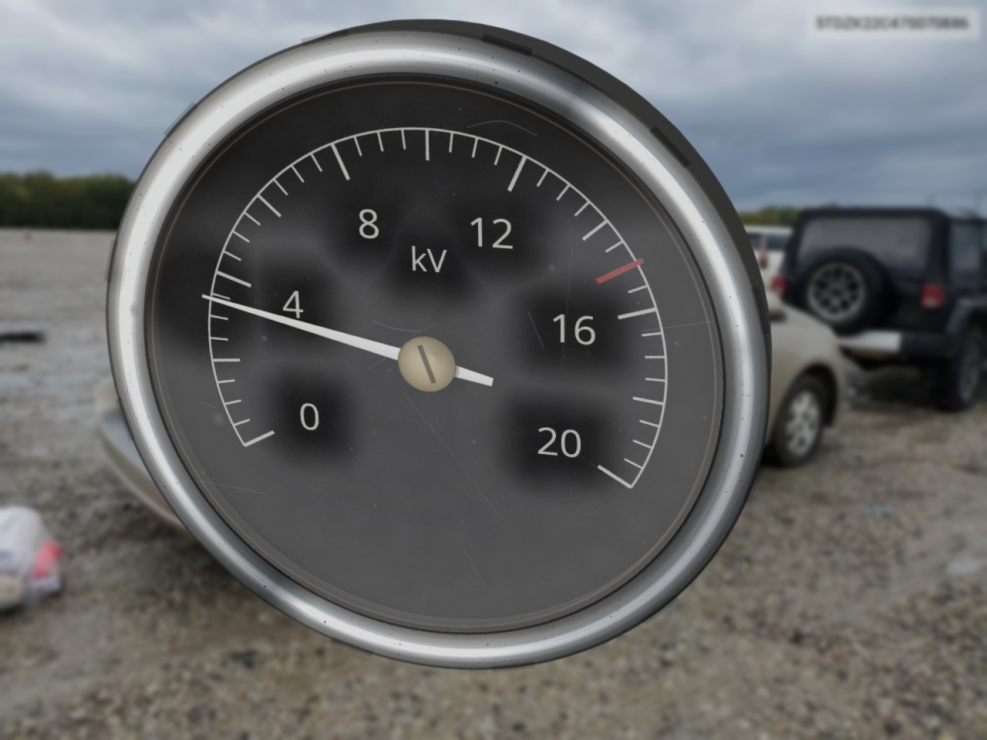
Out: {"value": 3.5, "unit": "kV"}
